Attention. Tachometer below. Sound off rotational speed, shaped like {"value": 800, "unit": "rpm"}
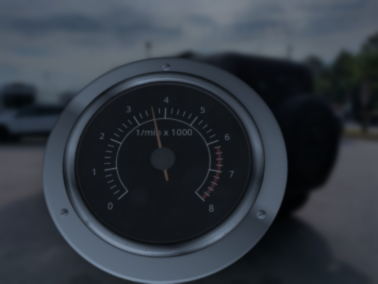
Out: {"value": 3600, "unit": "rpm"}
